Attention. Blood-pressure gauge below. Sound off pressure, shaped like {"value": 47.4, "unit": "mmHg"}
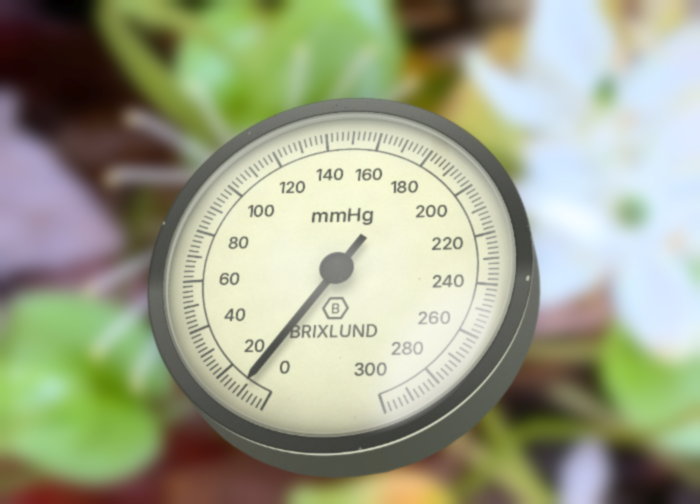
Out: {"value": 10, "unit": "mmHg"}
